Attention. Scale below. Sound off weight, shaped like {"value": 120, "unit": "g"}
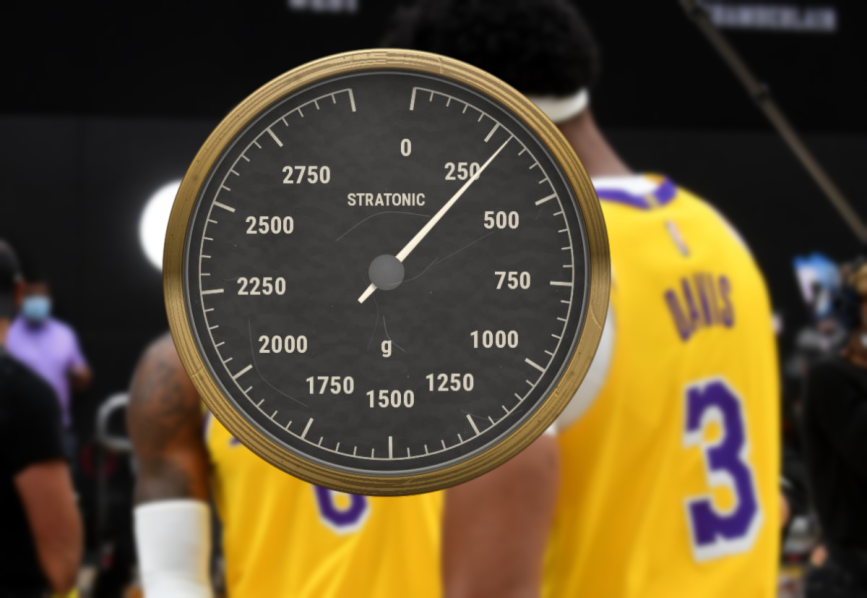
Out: {"value": 300, "unit": "g"}
